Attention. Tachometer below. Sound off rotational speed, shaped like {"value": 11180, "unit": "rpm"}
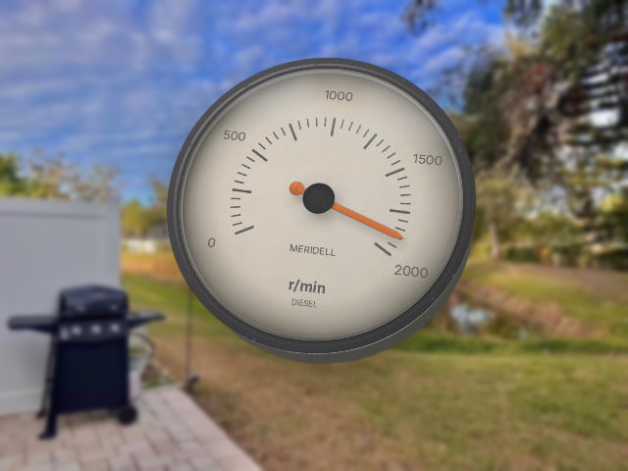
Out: {"value": 1900, "unit": "rpm"}
